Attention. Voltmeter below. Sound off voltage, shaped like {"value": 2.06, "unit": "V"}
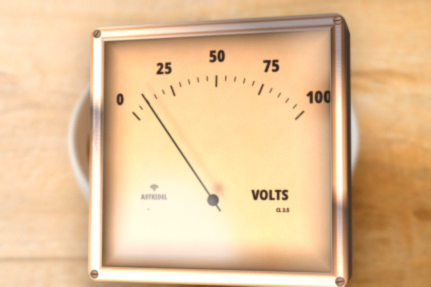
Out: {"value": 10, "unit": "V"}
